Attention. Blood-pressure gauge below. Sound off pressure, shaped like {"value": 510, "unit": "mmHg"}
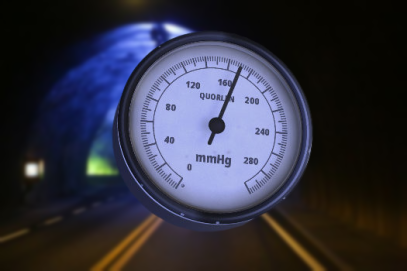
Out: {"value": 170, "unit": "mmHg"}
